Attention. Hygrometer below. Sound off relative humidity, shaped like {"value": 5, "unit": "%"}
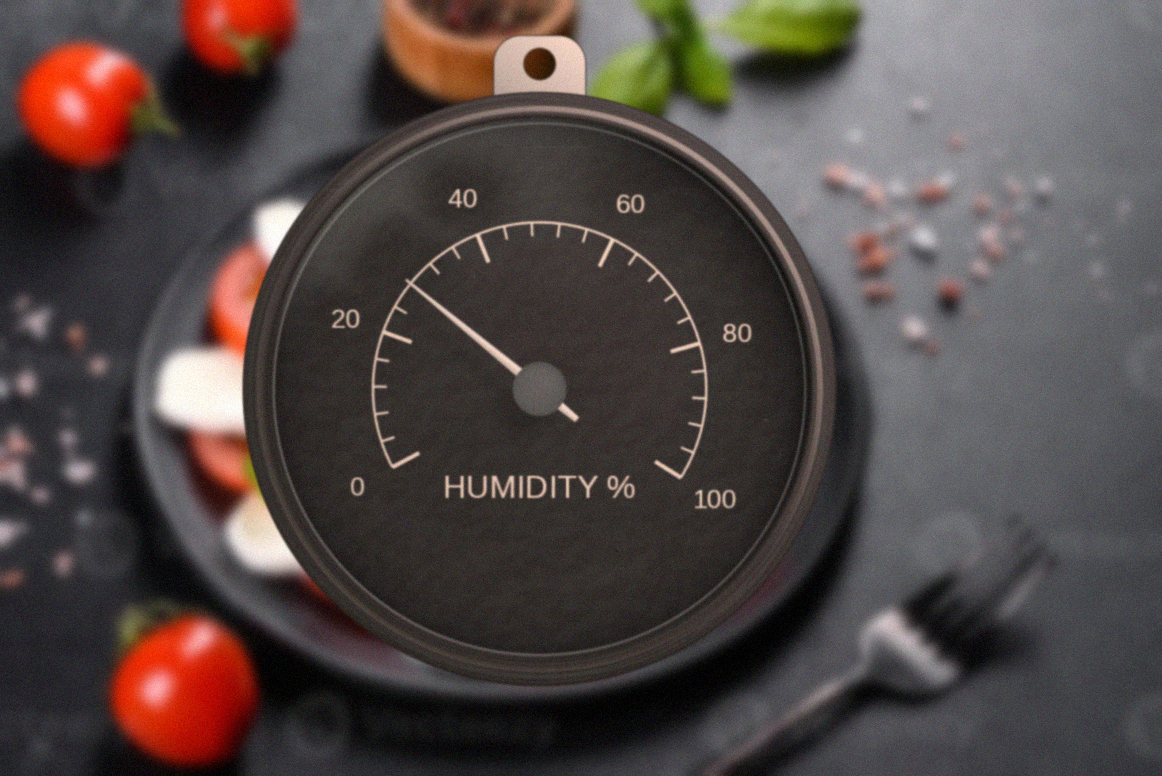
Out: {"value": 28, "unit": "%"}
